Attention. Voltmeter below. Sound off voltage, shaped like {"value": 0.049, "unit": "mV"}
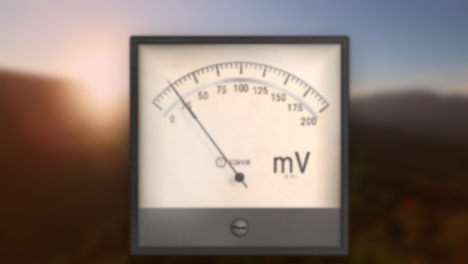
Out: {"value": 25, "unit": "mV"}
